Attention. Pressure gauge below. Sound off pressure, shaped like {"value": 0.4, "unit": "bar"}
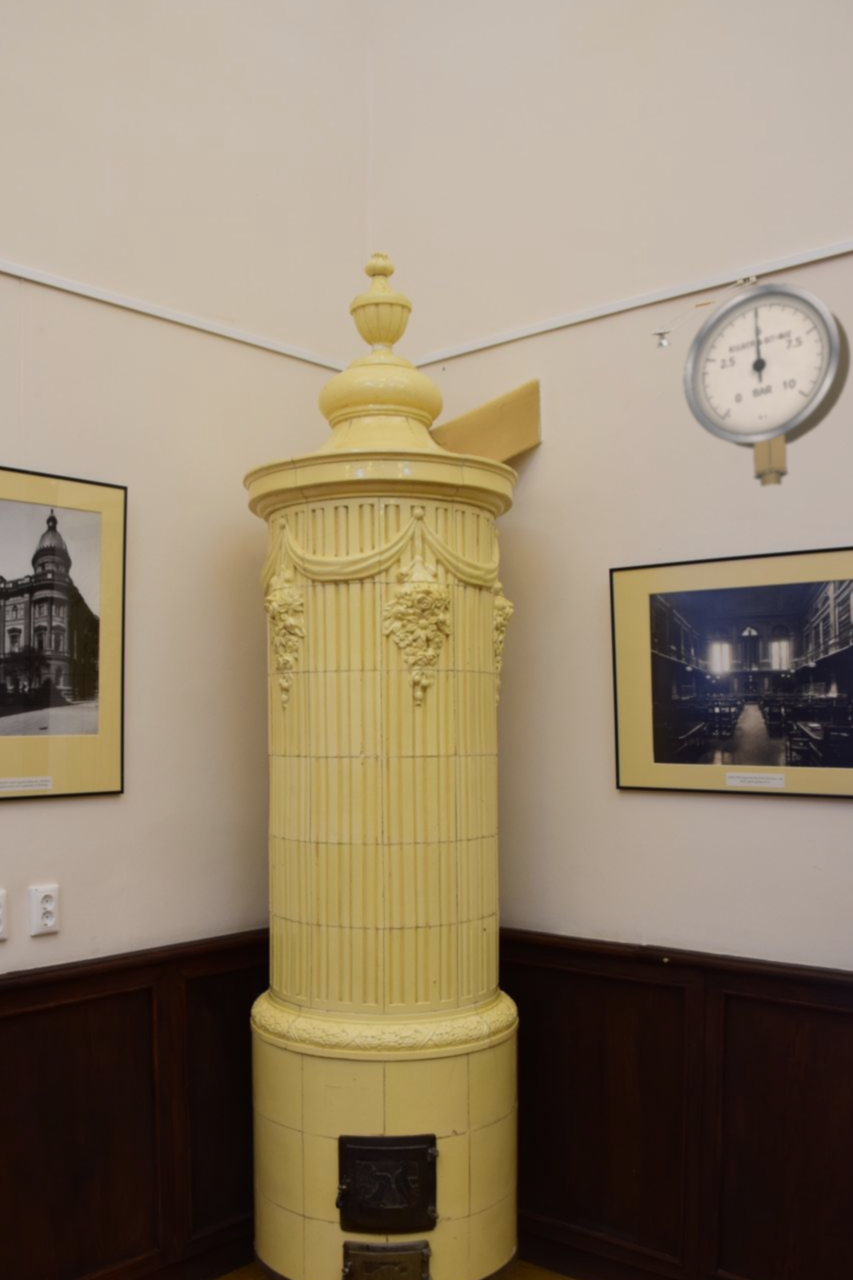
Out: {"value": 5, "unit": "bar"}
